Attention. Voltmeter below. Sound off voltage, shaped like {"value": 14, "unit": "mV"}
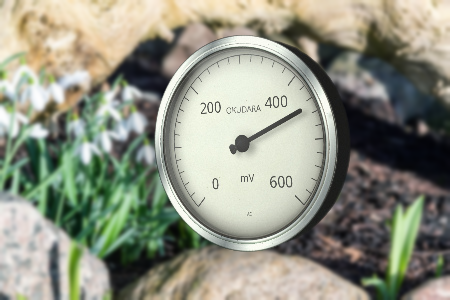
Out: {"value": 450, "unit": "mV"}
